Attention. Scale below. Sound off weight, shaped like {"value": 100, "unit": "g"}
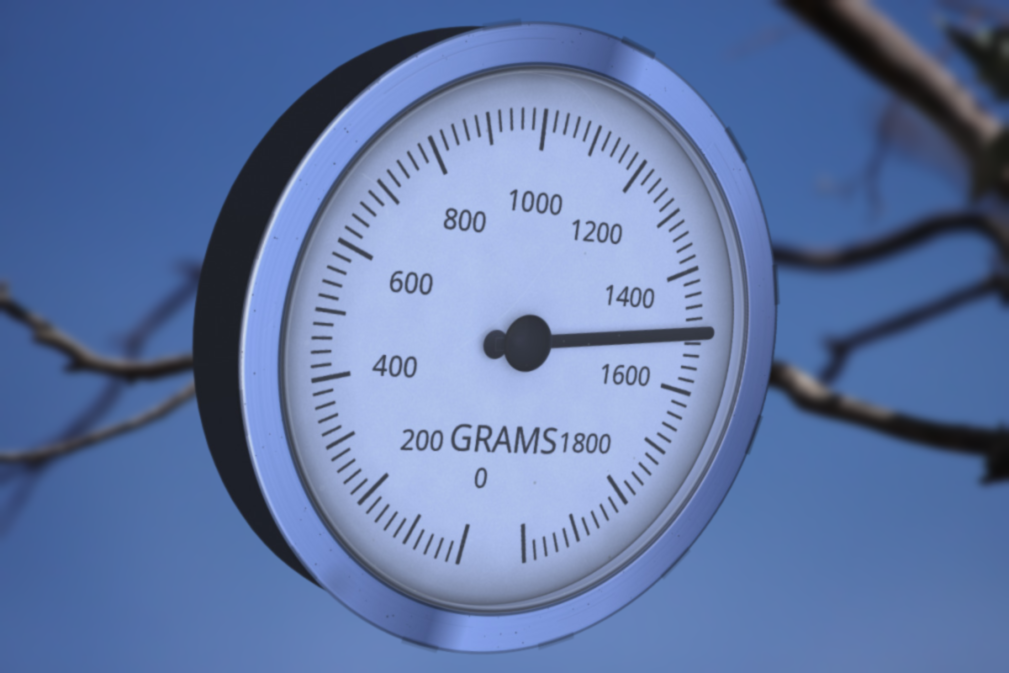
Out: {"value": 1500, "unit": "g"}
